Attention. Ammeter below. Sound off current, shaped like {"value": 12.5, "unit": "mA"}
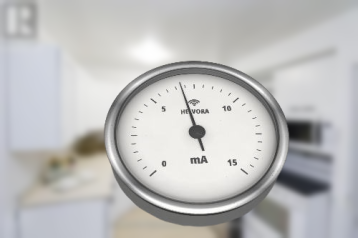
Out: {"value": 6.75, "unit": "mA"}
